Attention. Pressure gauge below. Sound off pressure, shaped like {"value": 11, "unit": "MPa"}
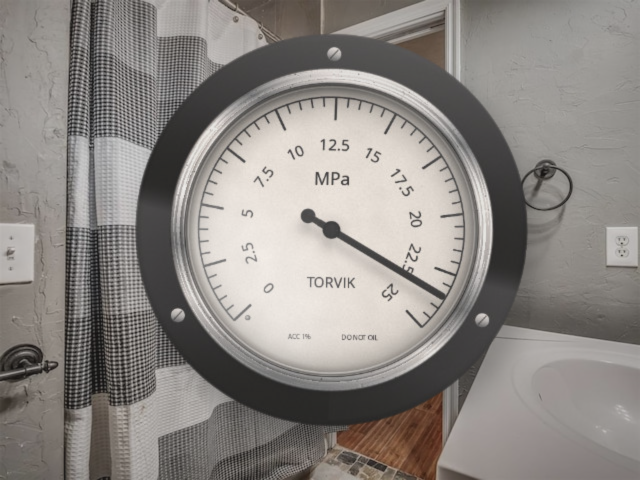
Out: {"value": 23.5, "unit": "MPa"}
